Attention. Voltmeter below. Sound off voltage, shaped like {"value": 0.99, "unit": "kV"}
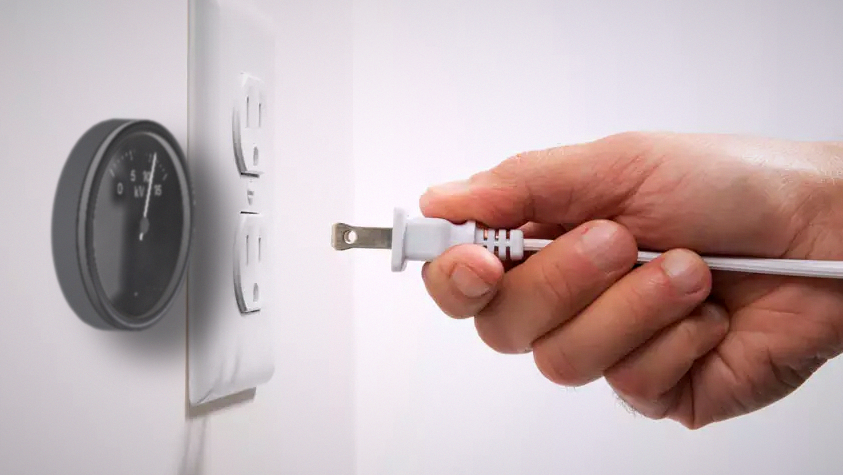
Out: {"value": 10, "unit": "kV"}
